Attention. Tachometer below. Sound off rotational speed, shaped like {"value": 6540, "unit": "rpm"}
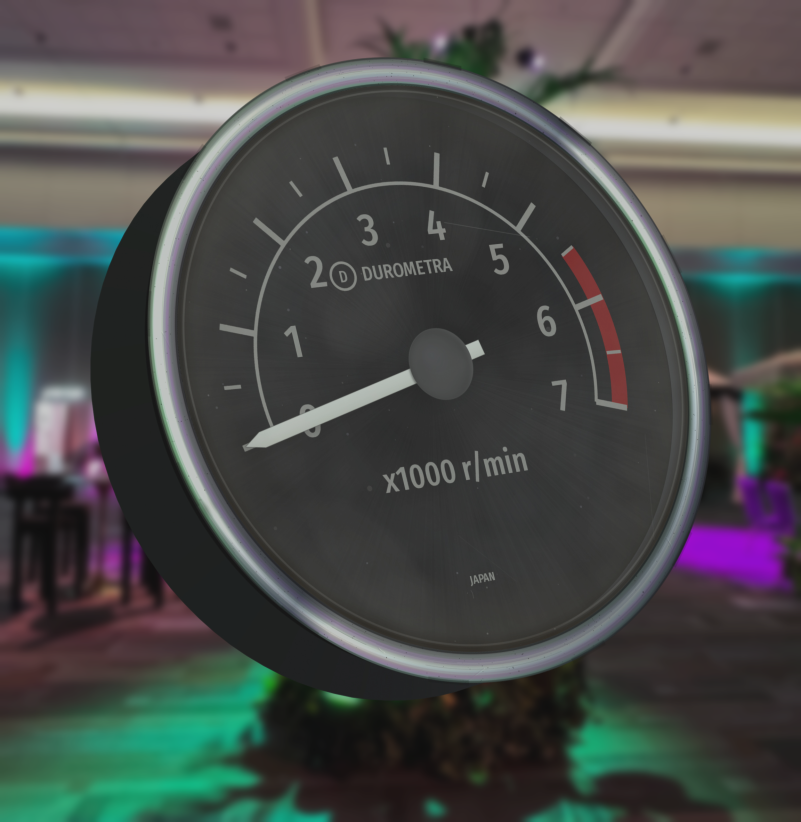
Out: {"value": 0, "unit": "rpm"}
